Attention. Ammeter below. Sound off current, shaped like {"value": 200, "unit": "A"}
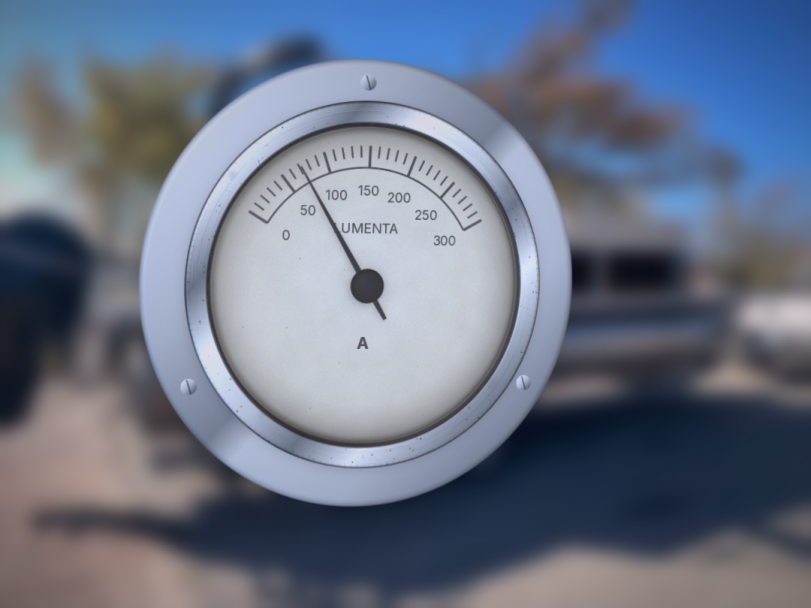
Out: {"value": 70, "unit": "A"}
